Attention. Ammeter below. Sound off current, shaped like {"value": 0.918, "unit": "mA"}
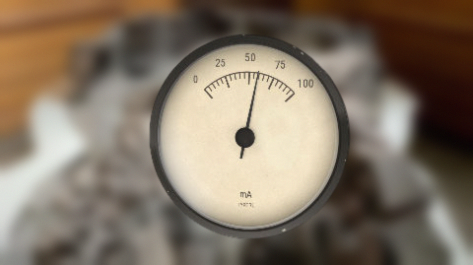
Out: {"value": 60, "unit": "mA"}
